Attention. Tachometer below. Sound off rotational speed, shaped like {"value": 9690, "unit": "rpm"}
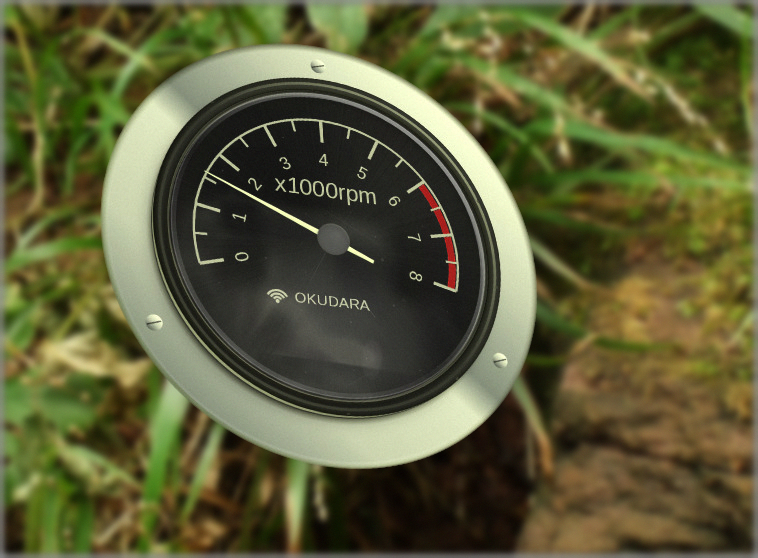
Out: {"value": 1500, "unit": "rpm"}
